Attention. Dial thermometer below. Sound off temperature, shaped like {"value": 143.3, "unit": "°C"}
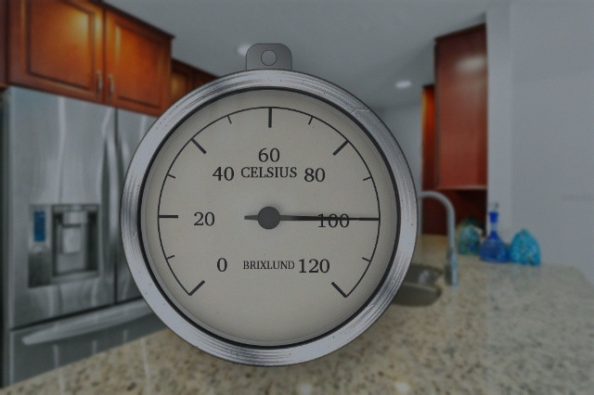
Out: {"value": 100, "unit": "°C"}
